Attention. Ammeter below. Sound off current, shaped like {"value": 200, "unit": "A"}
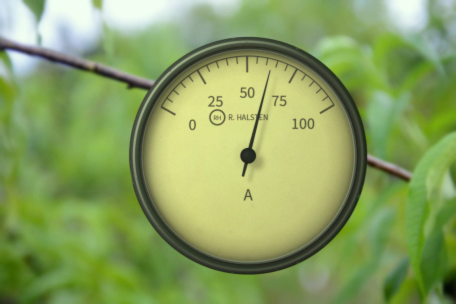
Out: {"value": 62.5, "unit": "A"}
